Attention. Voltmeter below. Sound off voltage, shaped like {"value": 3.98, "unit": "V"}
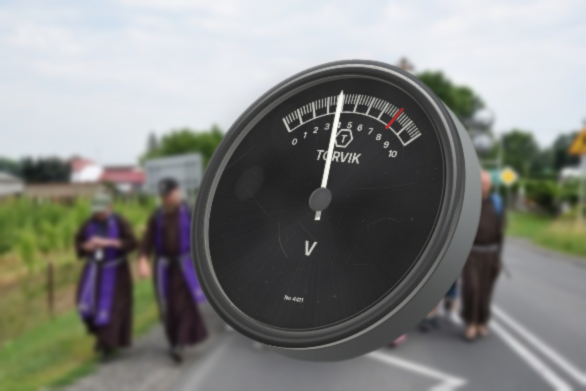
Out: {"value": 4, "unit": "V"}
